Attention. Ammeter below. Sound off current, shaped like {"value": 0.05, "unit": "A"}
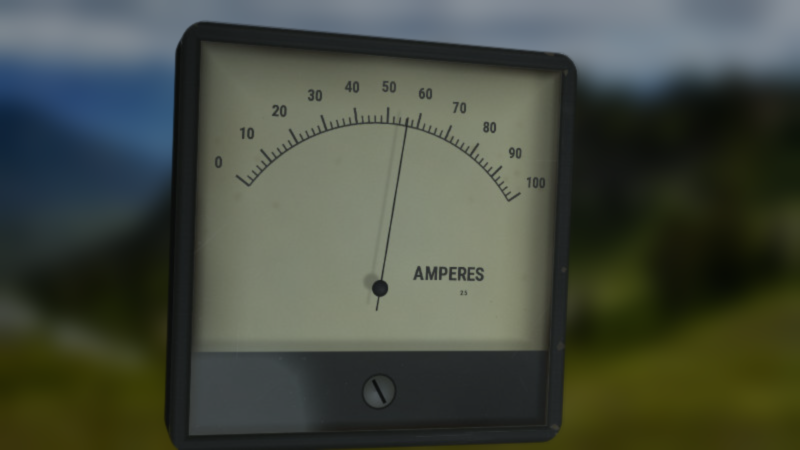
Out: {"value": 56, "unit": "A"}
